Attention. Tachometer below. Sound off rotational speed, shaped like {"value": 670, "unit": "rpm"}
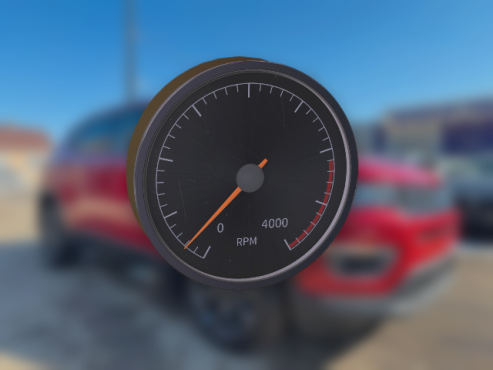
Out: {"value": 200, "unit": "rpm"}
